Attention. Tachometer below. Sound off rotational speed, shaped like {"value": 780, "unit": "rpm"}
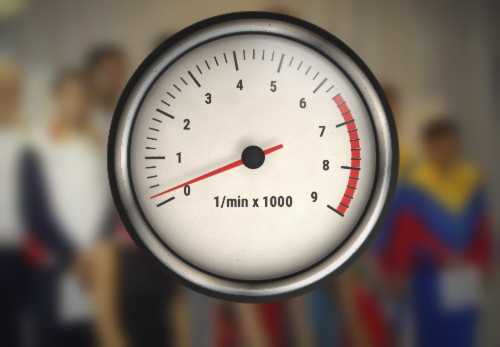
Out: {"value": 200, "unit": "rpm"}
